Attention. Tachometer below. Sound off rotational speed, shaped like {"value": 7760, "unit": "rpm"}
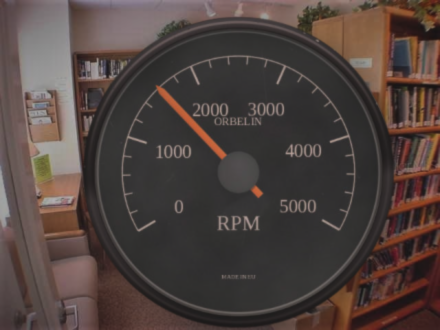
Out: {"value": 1600, "unit": "rpm"}
